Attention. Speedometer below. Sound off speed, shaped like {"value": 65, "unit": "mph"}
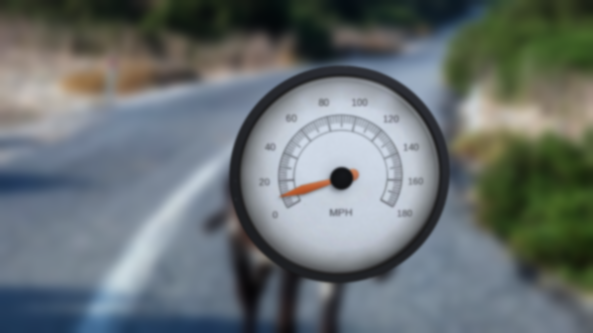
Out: {"value": 10, "unit": "mph"}
